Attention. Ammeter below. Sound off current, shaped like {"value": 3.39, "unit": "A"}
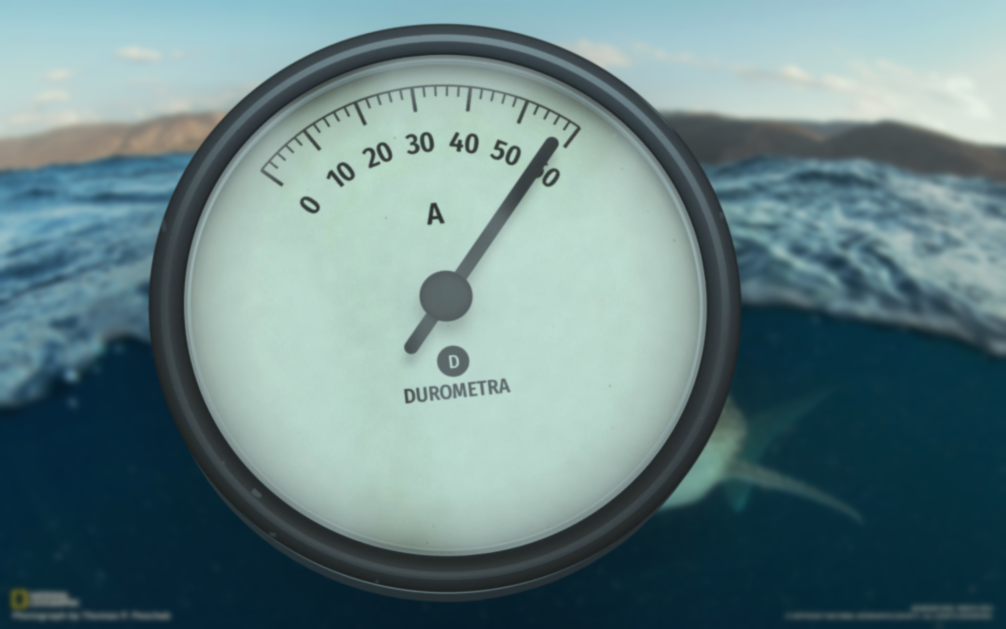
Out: {"value": 58, "unit": "A"}
